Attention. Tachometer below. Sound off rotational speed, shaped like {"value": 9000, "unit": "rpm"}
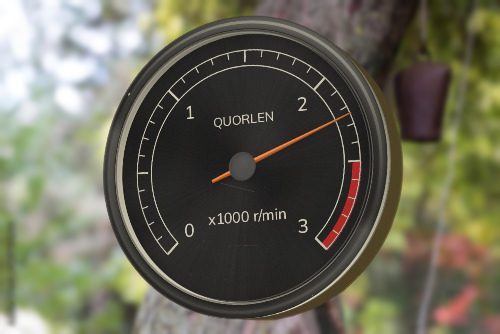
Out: {"value": 2250, "unit": "rpm"}
